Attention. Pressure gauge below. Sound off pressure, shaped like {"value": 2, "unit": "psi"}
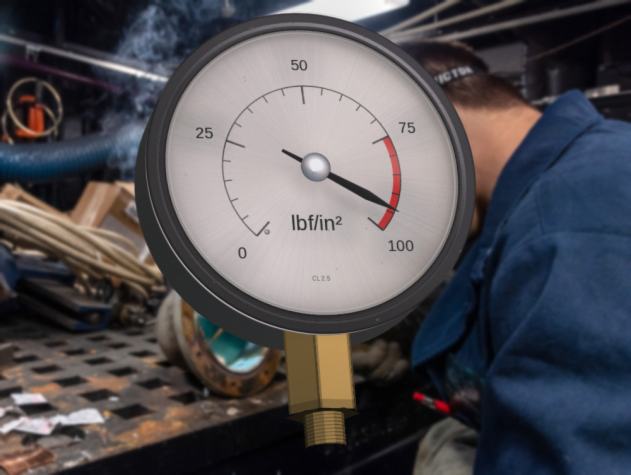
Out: {"value": 95, "unit": "psi"}
